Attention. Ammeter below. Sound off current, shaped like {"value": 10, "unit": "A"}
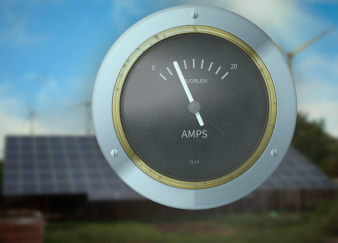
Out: {"value": 5, "unit": "A"}
